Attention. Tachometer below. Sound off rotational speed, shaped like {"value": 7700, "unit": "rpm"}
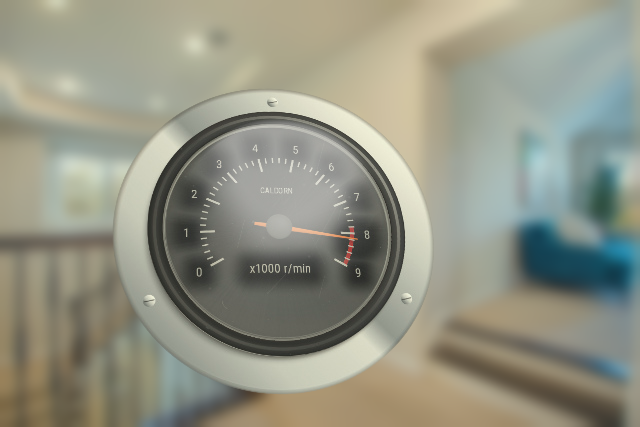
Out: {"value": 8200, "unit": "rpm"}
